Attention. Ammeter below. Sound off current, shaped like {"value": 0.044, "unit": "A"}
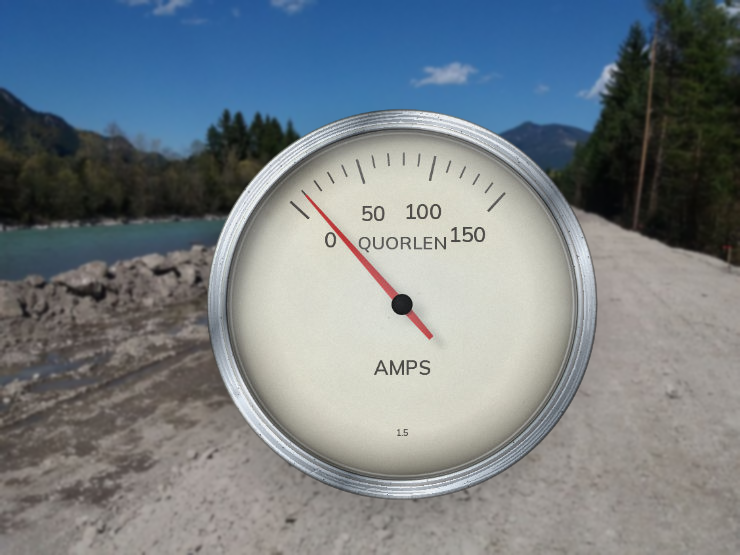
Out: {"value": 10, "unit": "A"}
